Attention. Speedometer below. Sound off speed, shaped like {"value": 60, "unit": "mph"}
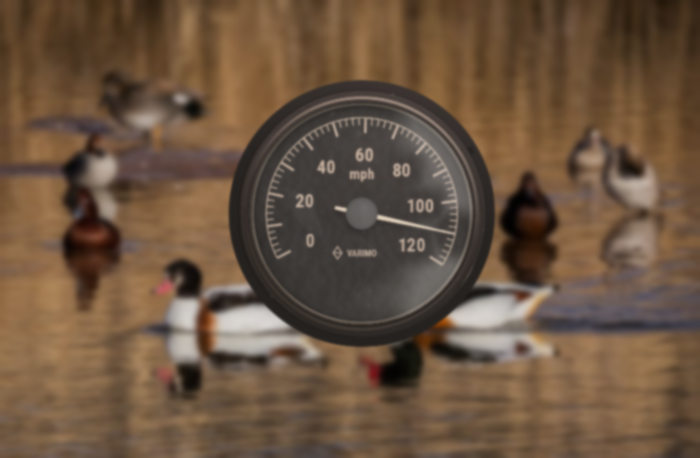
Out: {"value": 110, "unit": "mph"}
